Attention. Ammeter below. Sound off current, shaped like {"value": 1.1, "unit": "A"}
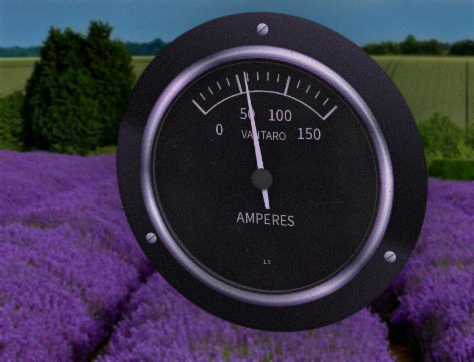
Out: {"value": 60, "unit": "A"}
